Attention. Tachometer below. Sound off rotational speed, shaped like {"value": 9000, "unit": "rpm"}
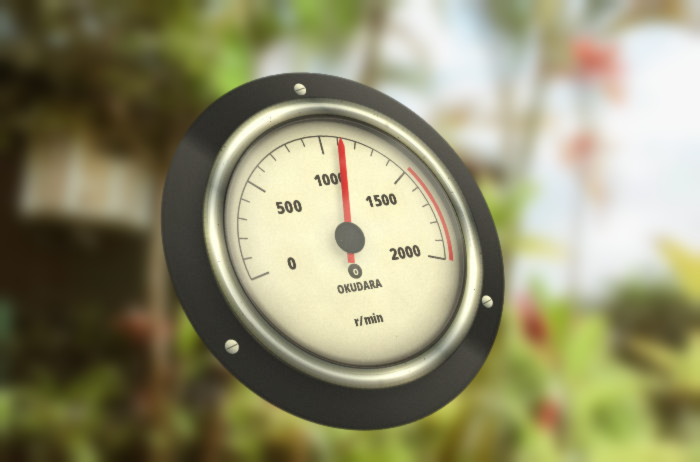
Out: {"value": 1100, "unit": "rpm"}
